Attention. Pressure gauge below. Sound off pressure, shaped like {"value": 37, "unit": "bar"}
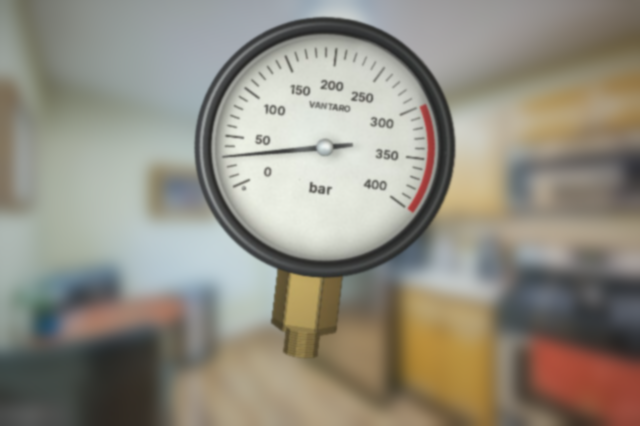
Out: {"value": 30, "unit": "bar"}
